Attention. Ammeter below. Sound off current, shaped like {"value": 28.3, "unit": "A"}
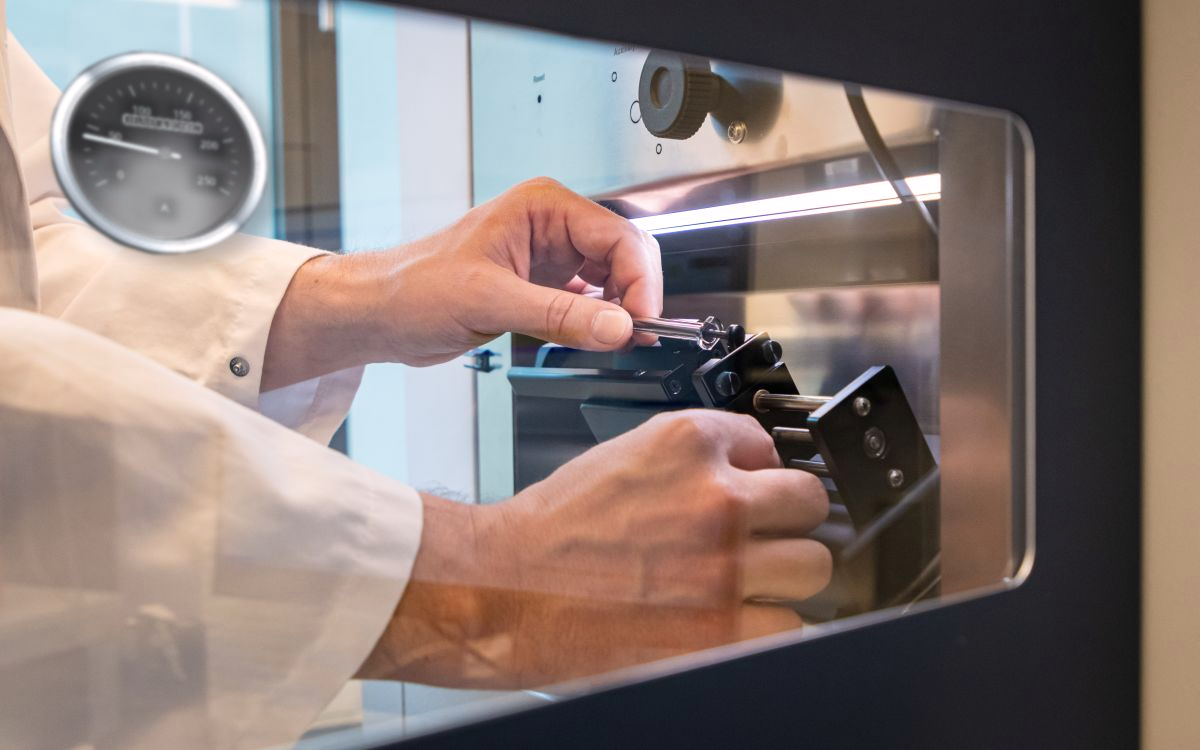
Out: {"value": 40, "unit": "A"}
